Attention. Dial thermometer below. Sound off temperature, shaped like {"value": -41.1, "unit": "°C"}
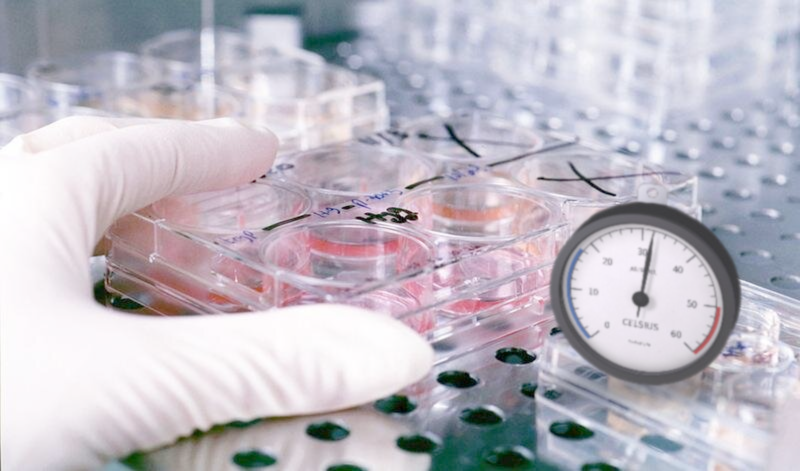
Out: {"value": 32, "unit": "°C"}
